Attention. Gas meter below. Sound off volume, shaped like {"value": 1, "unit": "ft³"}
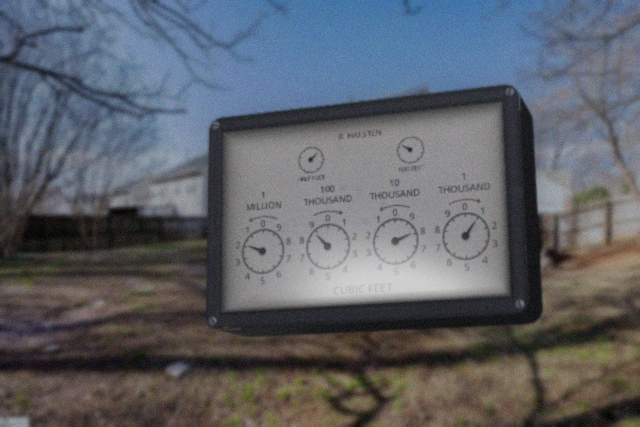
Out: {"value": 188100, "unit": "ft³"}
